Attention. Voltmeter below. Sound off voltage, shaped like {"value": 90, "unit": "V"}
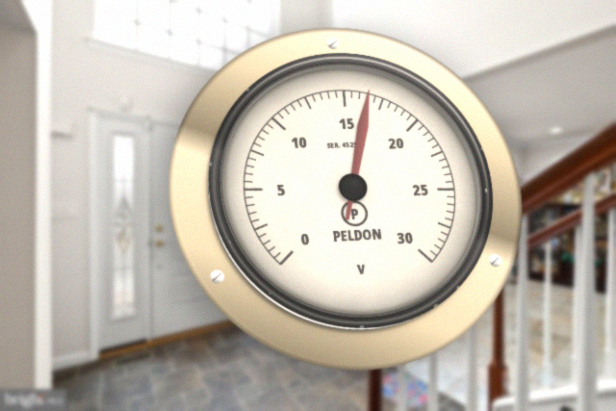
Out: {"value": 16.5, "unit": "V"}
